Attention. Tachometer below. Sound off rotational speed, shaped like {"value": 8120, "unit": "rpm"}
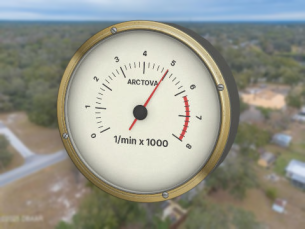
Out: {"value": 5000, "unit": "rpm"}
